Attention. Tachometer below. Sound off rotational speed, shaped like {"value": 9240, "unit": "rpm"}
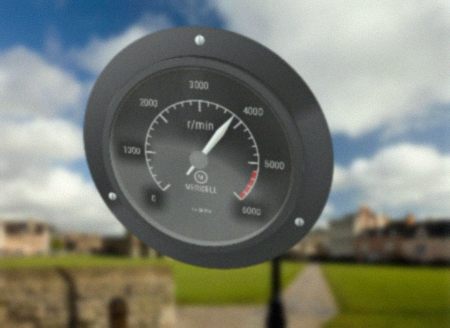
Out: {"value": 3800, "unit": "rpm"}
